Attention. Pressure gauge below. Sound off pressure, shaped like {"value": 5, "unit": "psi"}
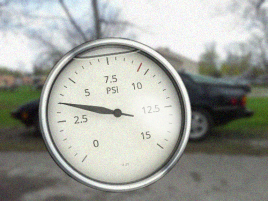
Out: {"value": 3.5, "unit": "psi"}
